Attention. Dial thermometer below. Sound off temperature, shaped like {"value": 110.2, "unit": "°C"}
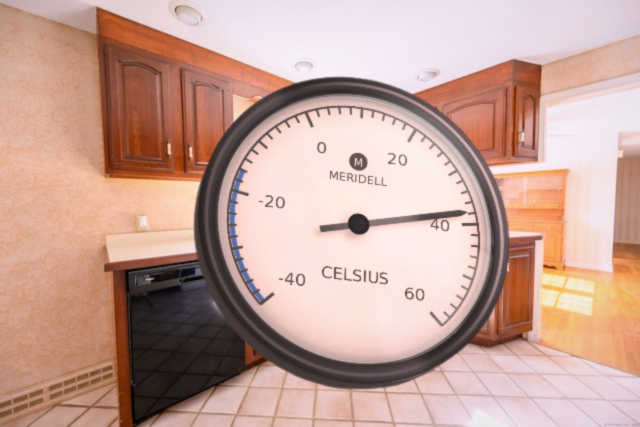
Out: {"value": 38, "unit": "°C"}
